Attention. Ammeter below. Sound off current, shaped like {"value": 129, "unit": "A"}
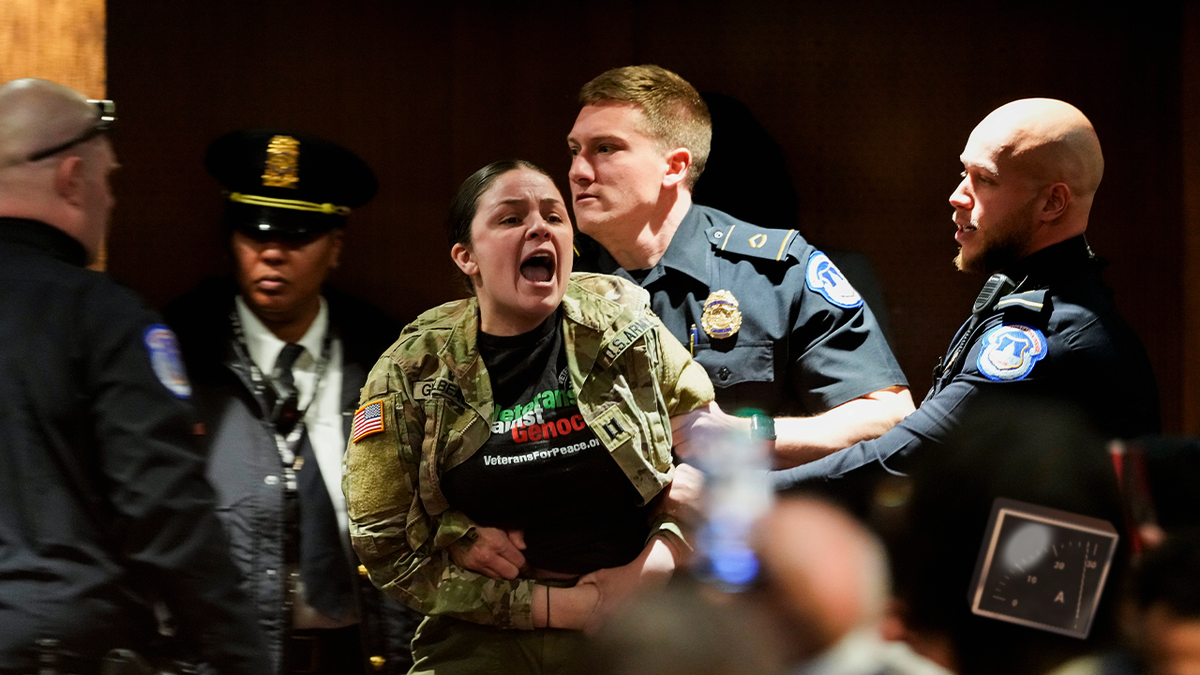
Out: {"value": 28, "unit": "A"}
